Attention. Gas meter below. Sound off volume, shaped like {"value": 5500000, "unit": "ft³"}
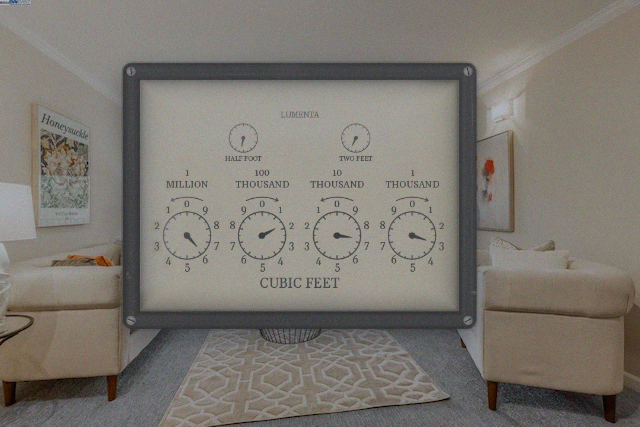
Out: {"value": 617300, "unit": "ft³"}
